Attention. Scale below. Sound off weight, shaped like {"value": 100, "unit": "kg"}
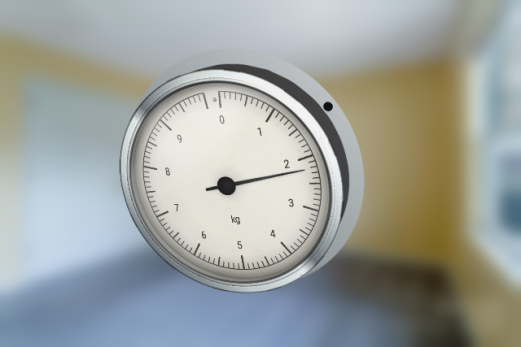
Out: {"value": 2.2, "unit": "kg"}
